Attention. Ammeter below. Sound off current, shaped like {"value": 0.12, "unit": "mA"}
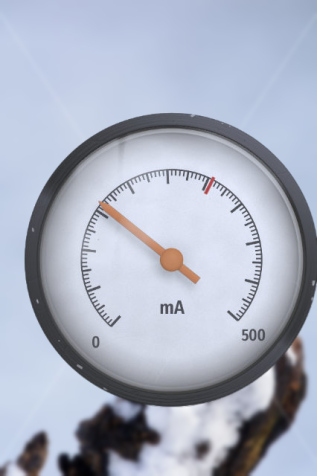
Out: {"value": 160, "unit": "mA"}
